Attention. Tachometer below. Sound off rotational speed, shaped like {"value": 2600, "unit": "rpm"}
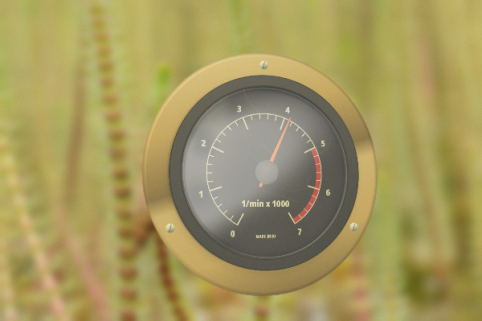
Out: {"value": 4100, "unit": "rpm"}
